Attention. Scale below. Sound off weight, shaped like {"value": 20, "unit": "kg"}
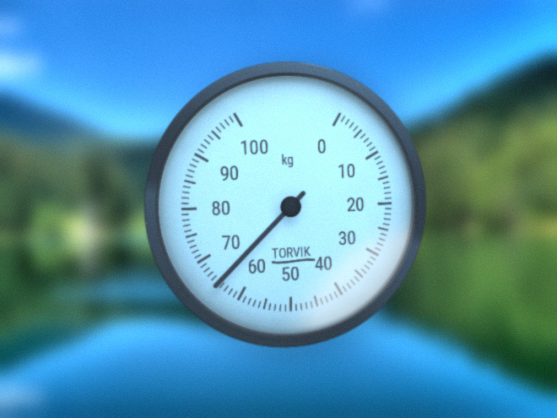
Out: {"value": 65, "unit": "kg"}
